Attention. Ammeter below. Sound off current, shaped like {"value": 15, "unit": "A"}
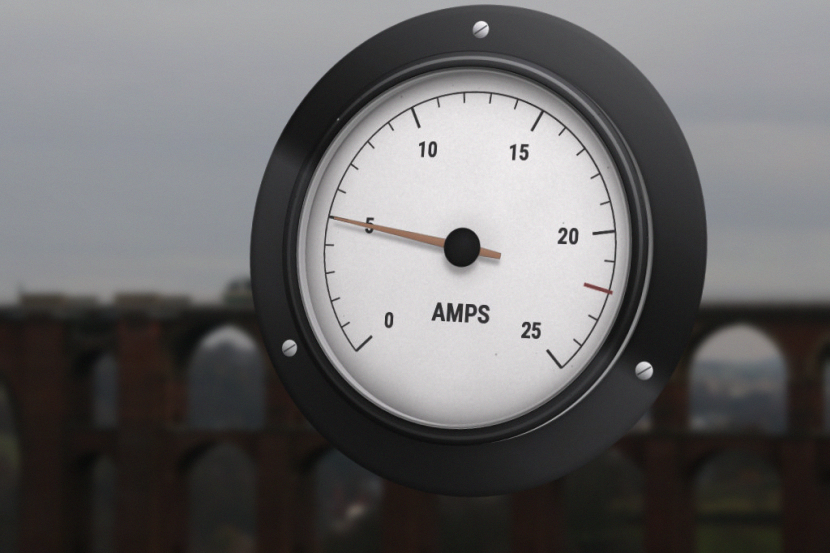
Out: {"value": 5, "unit": "A"}
